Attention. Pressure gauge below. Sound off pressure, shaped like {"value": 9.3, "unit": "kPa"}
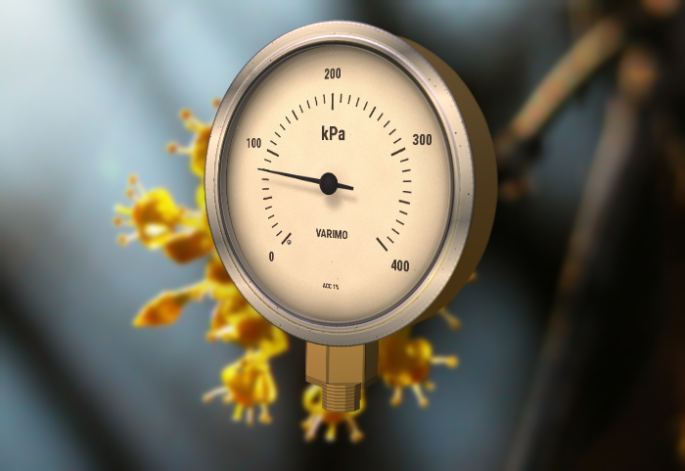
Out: {"value": 80, "unit": "kPa"}
